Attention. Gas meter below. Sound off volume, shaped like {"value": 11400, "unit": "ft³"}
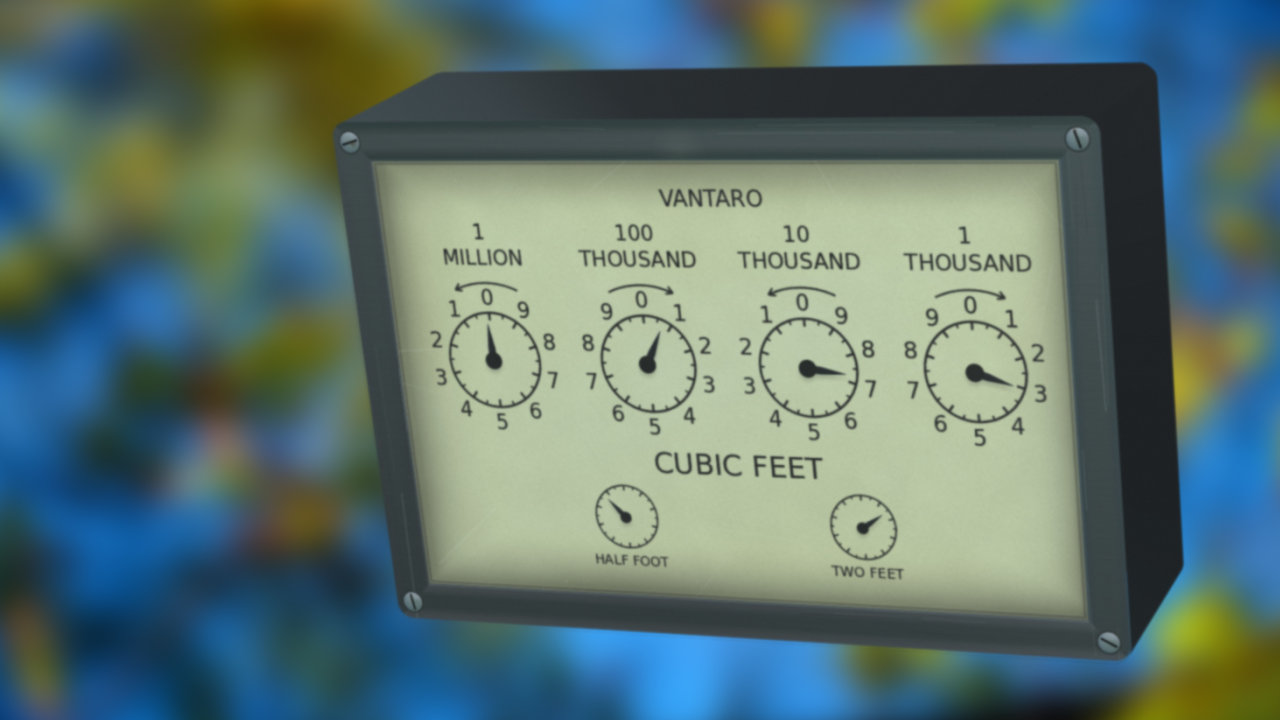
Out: {"value": 7300, "unit": "ft³"}
